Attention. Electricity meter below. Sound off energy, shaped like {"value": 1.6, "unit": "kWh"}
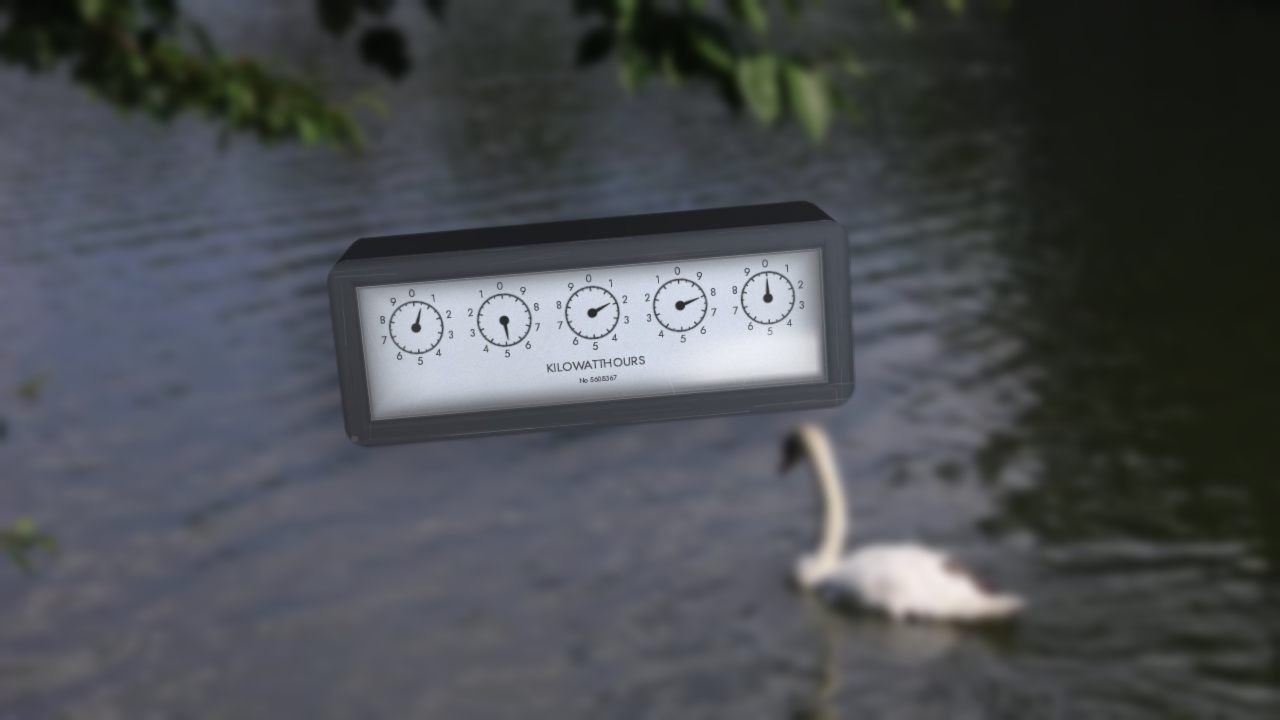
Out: {"value": 5180, "unit": "kWh"}
